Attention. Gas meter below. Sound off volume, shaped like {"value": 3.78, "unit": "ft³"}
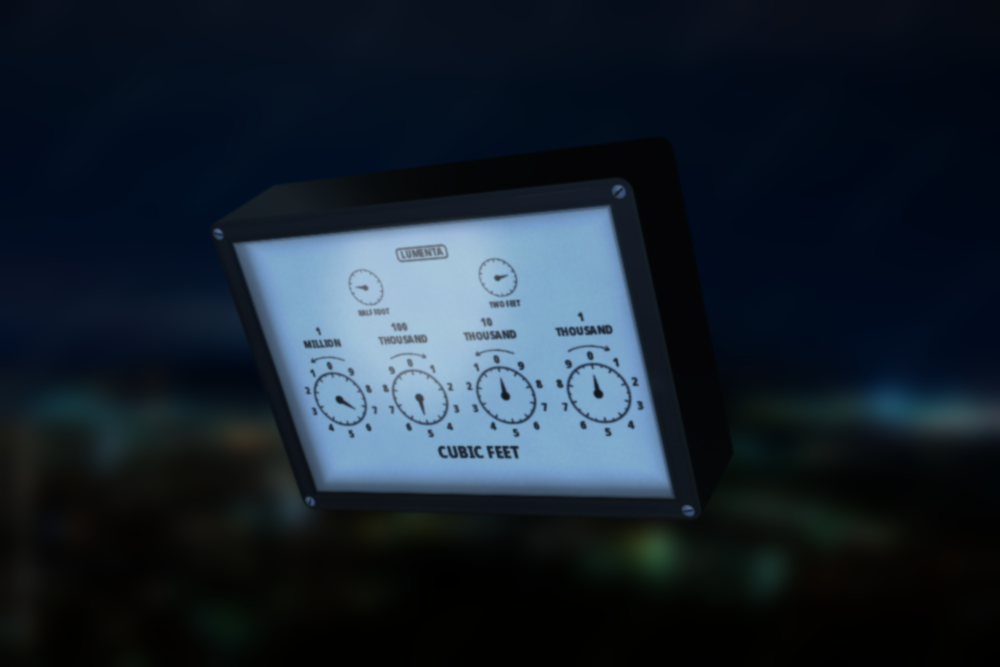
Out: {"value": 650000, "unit": "ft³"}
